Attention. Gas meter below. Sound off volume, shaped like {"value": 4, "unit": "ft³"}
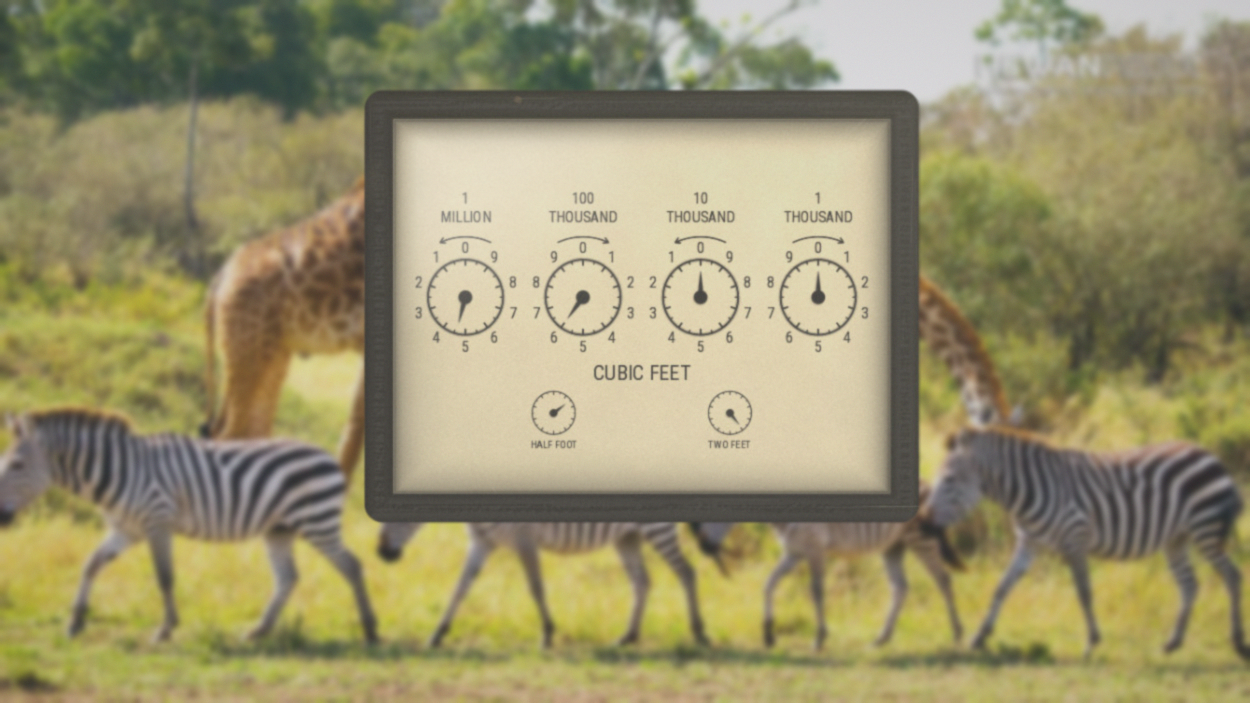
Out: {"value": 460000, "unit": "ft³"}
